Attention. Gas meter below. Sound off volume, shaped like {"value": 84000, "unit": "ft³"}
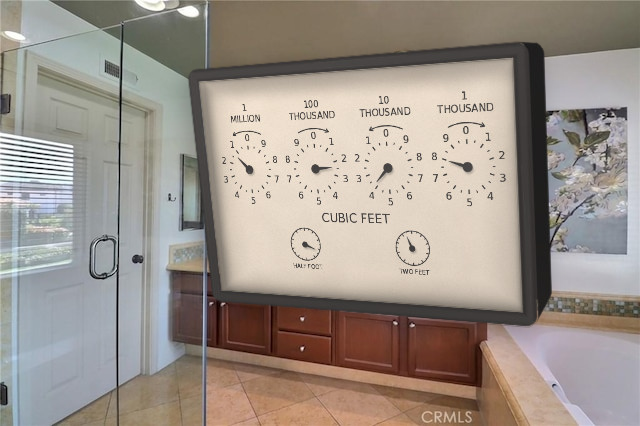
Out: {"value": 123800, "unit": "ft³"}
